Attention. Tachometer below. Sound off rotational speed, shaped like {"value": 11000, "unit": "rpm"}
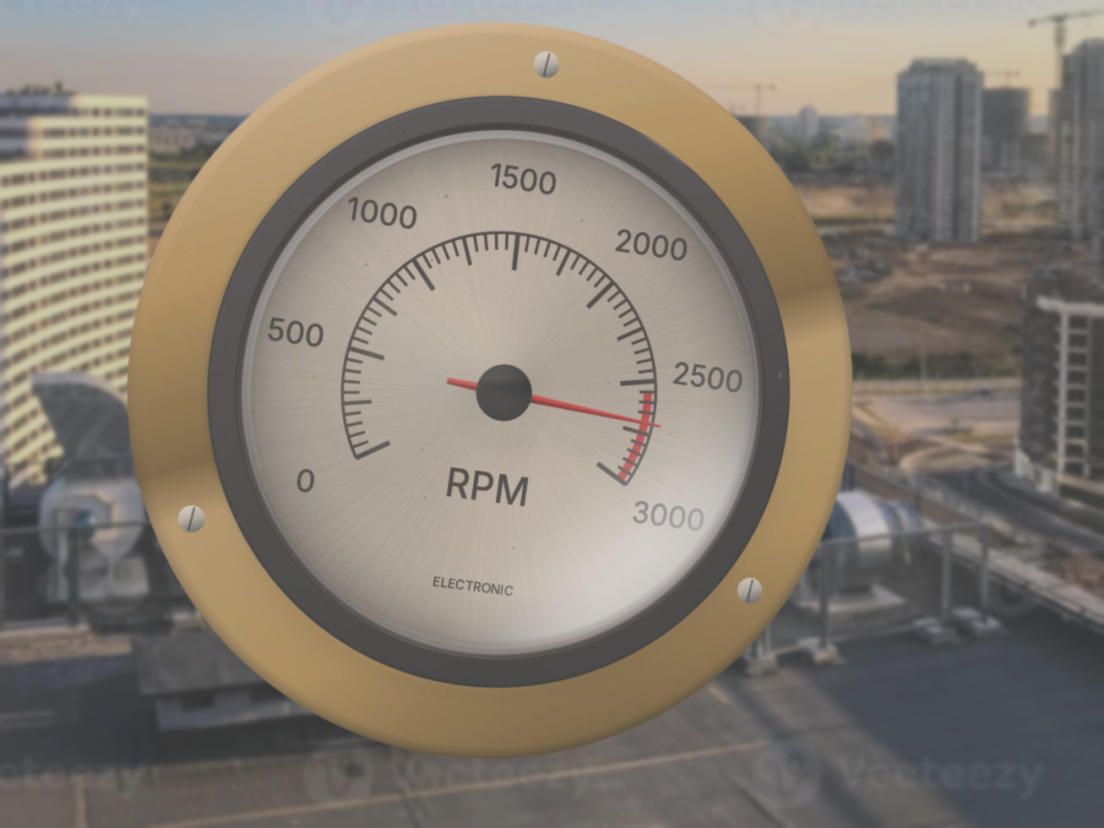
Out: {"value": 2700, "unit": "rpm"}
